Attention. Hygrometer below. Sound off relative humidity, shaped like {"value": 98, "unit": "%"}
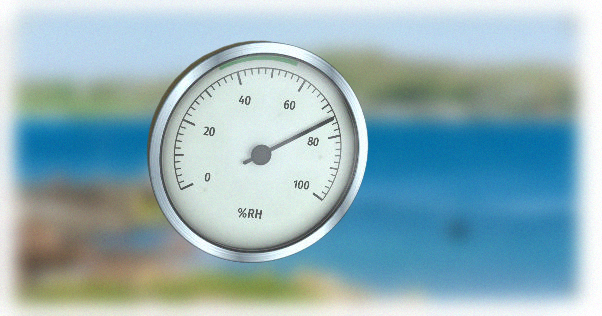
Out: {"value": 74, "unit": "%"}
